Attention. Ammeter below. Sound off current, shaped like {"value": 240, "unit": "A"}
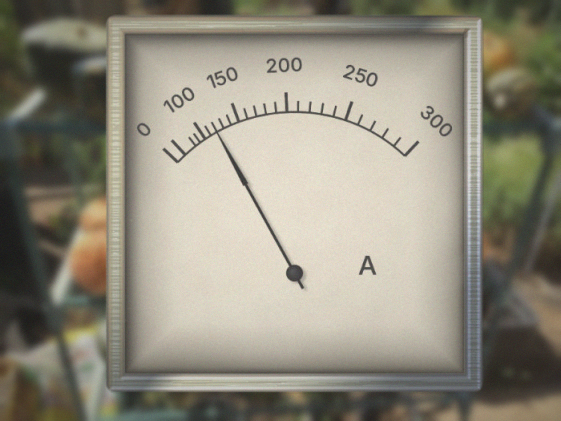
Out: {"value": 120, "unit": "A"}
